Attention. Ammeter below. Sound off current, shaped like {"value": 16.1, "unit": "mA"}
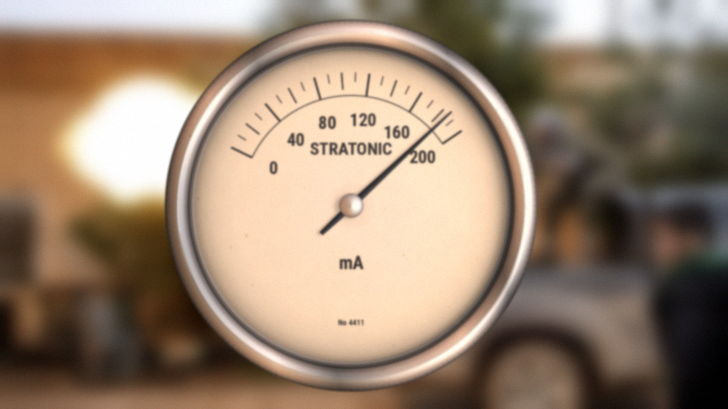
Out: {"value": 185, "unit": "mA"}
